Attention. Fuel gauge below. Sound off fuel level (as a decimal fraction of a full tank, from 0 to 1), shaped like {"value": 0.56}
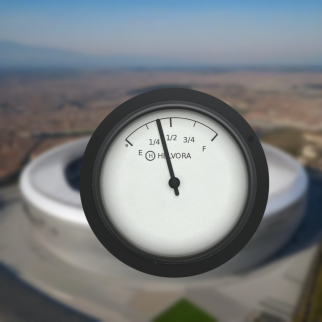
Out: {"value": 0.375}
